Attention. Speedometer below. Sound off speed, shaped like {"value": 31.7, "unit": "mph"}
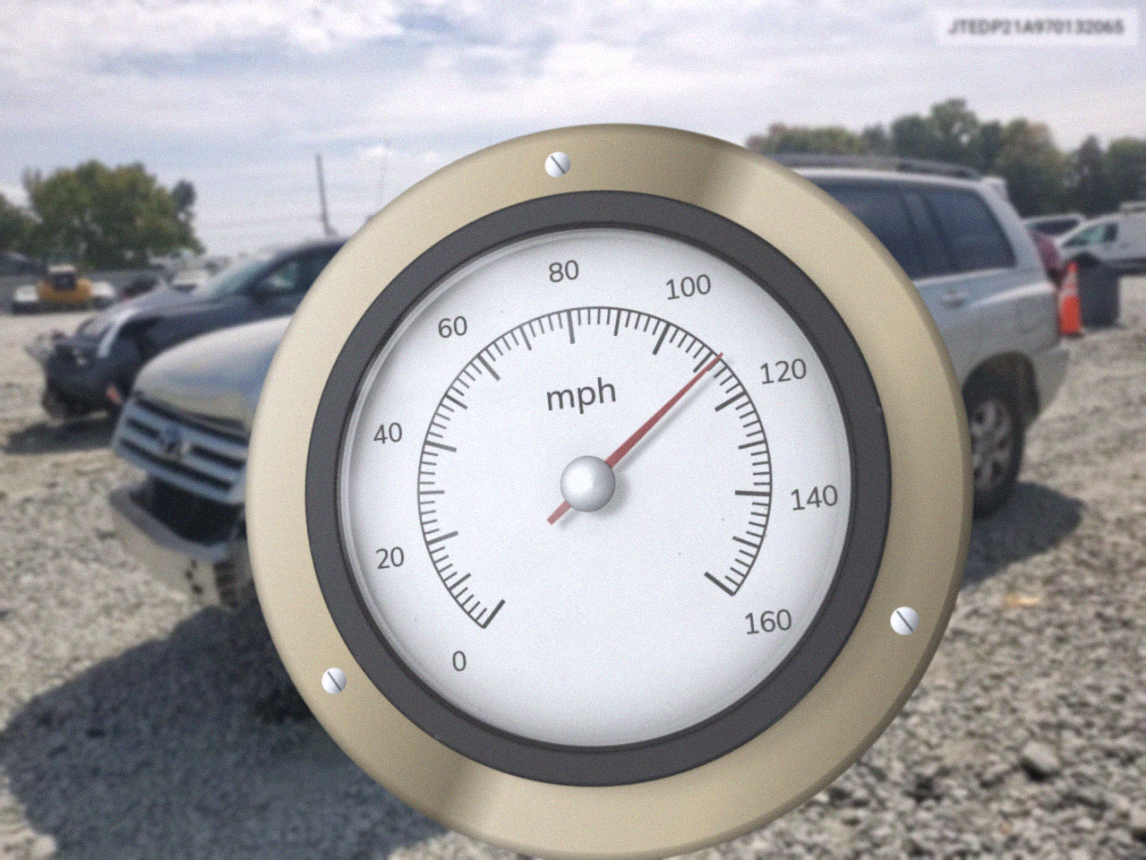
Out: {"value": 112, "unit": "mph"}
